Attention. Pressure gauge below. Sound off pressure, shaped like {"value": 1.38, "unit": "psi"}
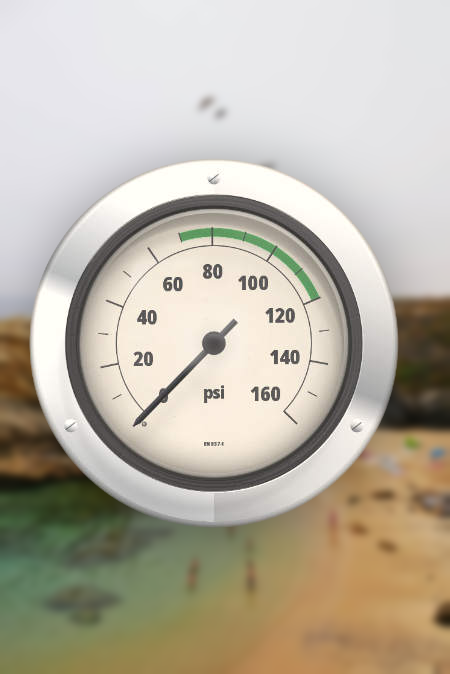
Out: {"value": 0, "unit": "psi"}
